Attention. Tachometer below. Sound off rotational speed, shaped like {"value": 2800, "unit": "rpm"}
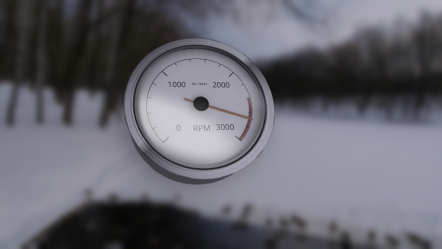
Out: {"value": 2700, "unit": "rpm"}
